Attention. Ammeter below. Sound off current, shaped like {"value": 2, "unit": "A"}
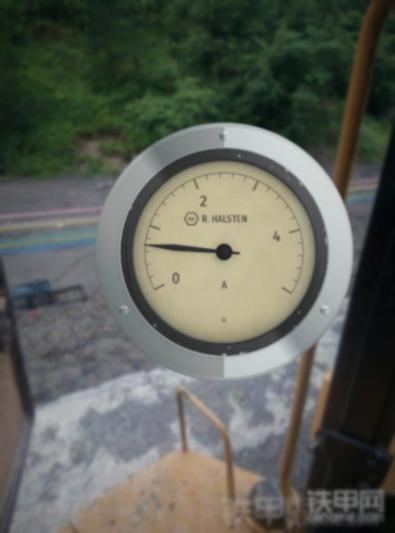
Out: {"value": 0.7, "unit": "A"}
